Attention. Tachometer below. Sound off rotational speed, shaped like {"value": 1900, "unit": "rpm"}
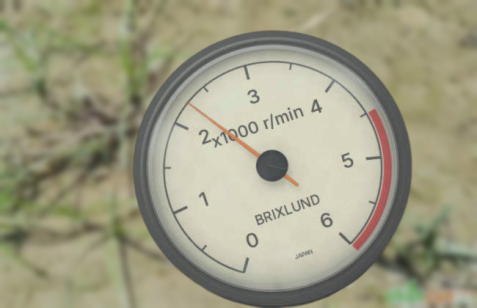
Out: {"value": 2250, "unit": "rpm"}
